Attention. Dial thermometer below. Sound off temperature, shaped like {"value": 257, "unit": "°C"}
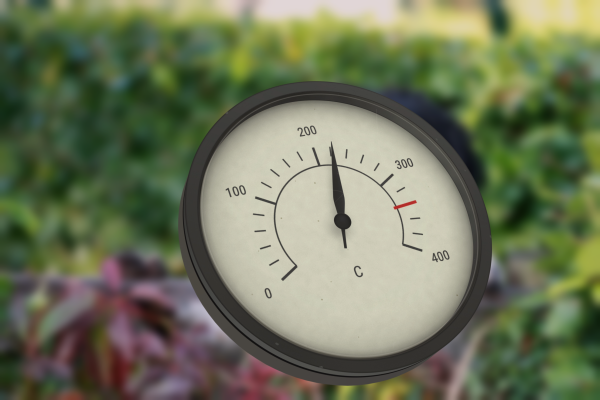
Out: {"value": 220, "unit": "°C"}
